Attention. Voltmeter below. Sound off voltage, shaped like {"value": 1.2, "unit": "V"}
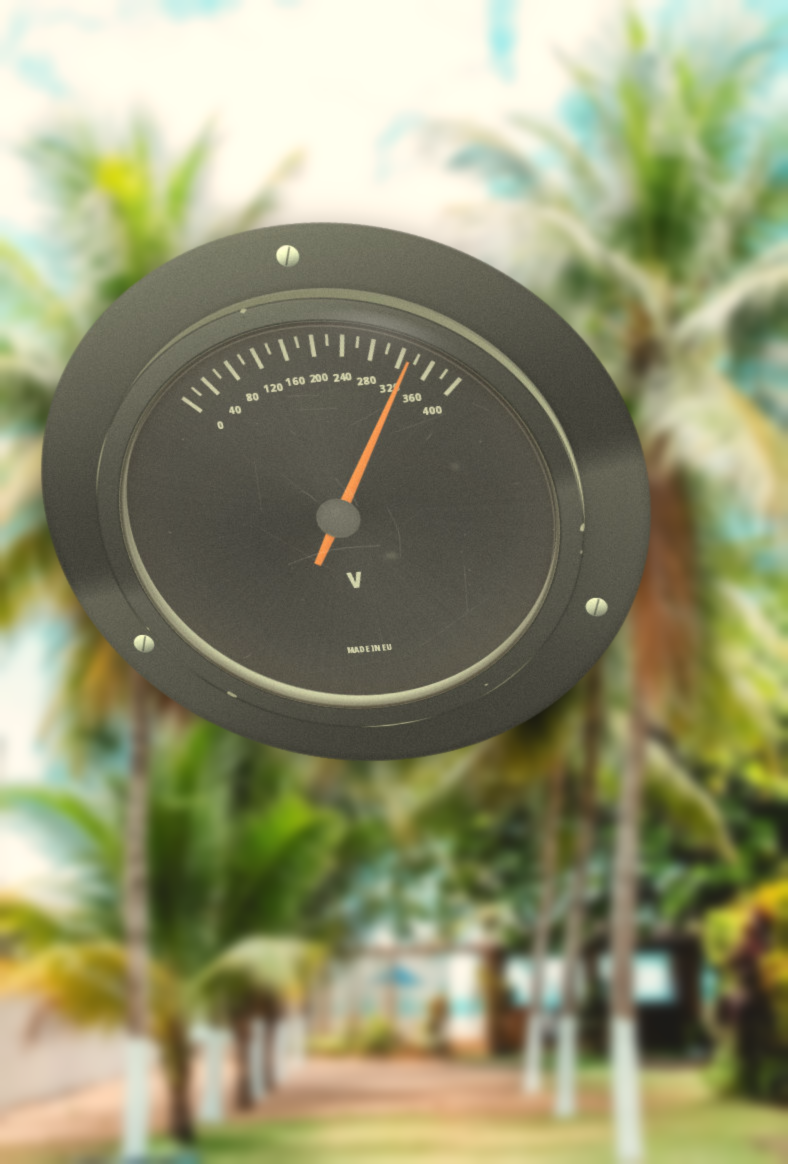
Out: {"value": 330, "unit": "V"}
